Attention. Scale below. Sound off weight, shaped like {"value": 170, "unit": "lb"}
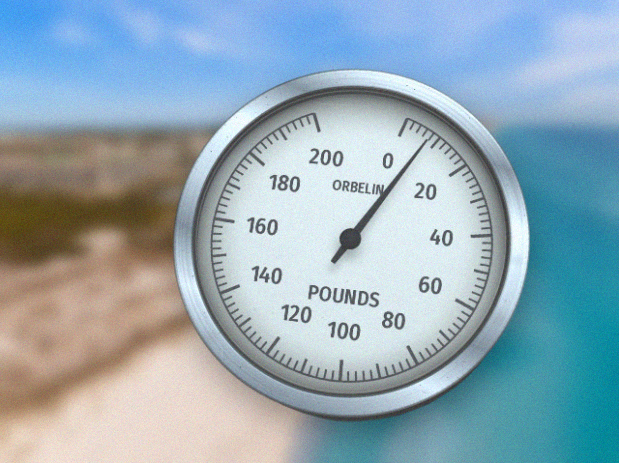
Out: {"value": 8, "unit": "lb"}
